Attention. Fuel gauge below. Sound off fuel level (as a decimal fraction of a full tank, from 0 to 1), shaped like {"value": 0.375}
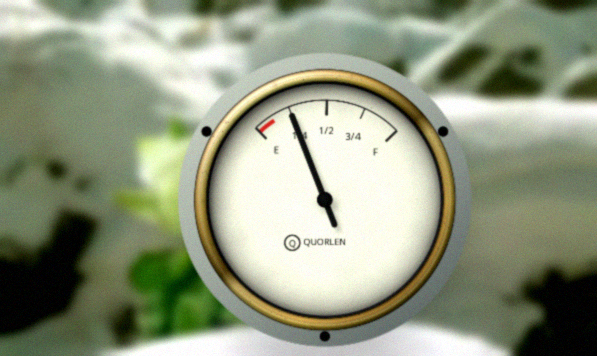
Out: {"value": 0.25}
